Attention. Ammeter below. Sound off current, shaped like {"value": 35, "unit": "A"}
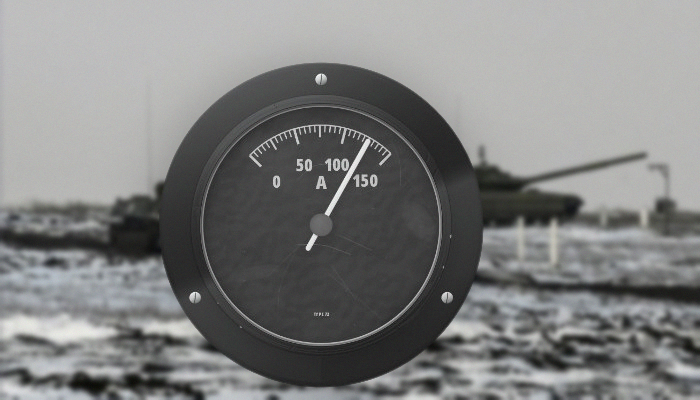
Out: {"value": 125, "unit": "A"}
